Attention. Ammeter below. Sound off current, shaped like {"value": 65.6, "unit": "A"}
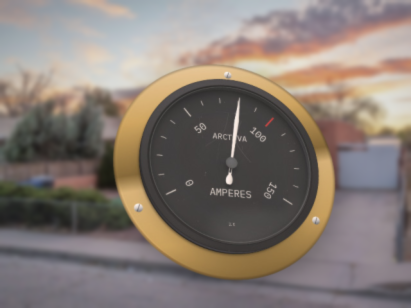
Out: {"value": 80, "unit": "A"}
